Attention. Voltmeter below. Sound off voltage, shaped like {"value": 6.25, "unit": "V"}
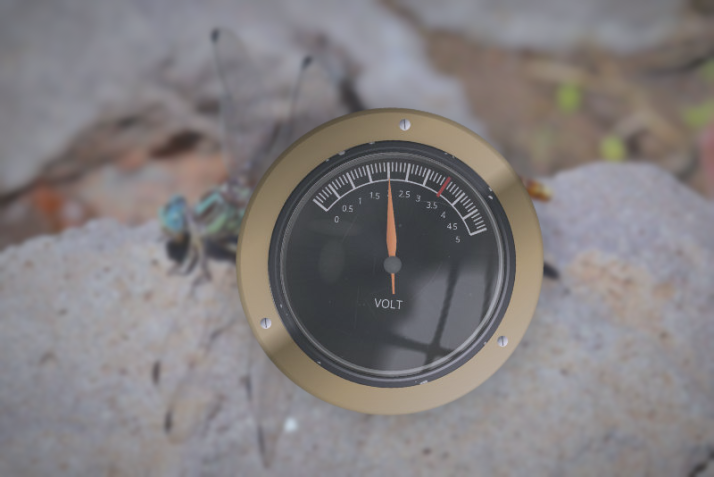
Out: {"value": 2, "unit": "V"}
